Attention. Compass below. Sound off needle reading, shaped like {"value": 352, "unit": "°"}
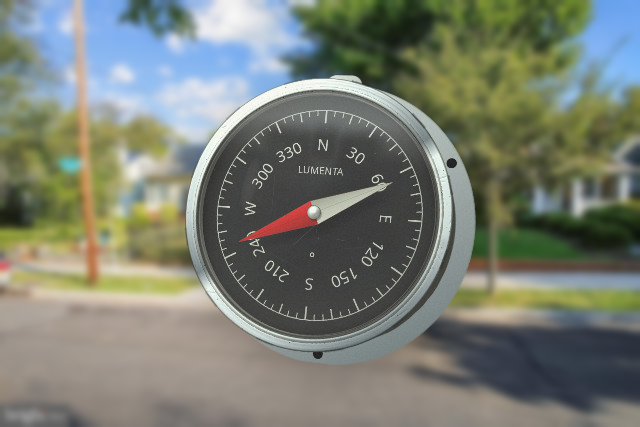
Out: {"value": 245, "unit": "°"}
